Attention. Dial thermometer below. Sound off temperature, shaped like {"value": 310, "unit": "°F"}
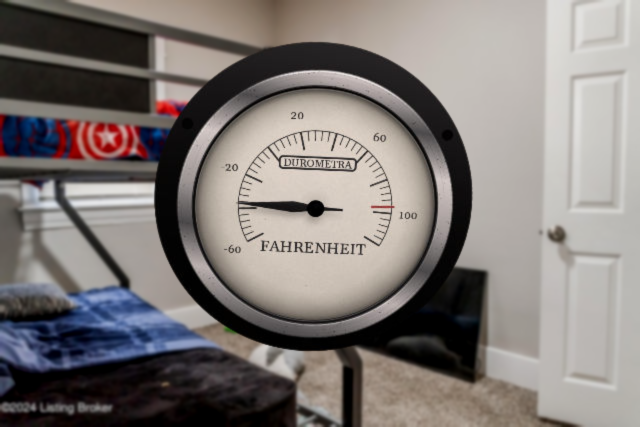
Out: {"value": -36, "unit": "°F"}
